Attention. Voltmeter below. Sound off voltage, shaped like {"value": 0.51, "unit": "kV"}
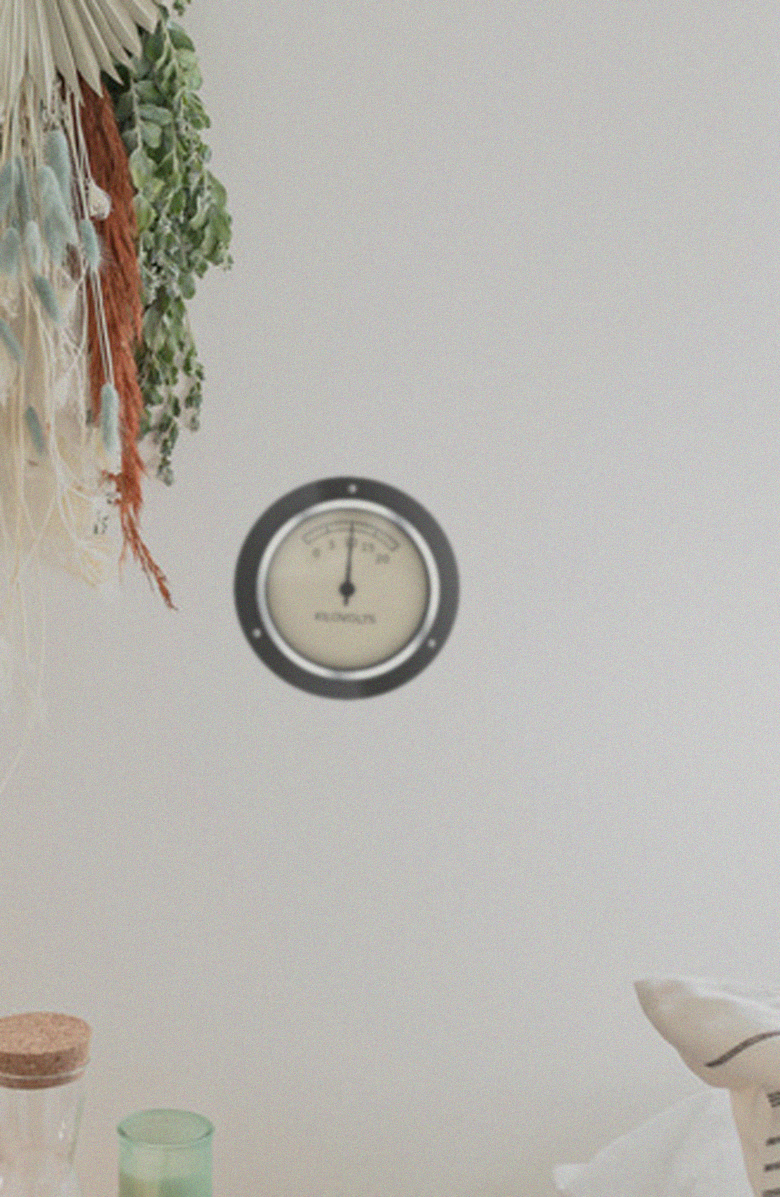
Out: {"value": 10, "unit": "kV"}
